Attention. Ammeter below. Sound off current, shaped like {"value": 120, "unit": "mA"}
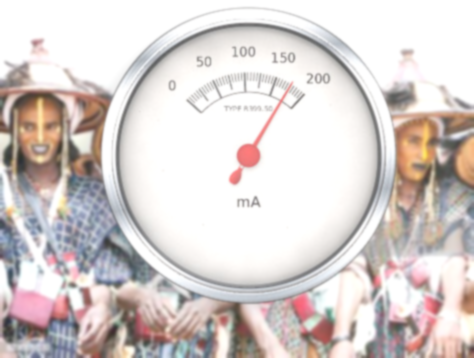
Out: {"value": 175, "unit": "mA"}
